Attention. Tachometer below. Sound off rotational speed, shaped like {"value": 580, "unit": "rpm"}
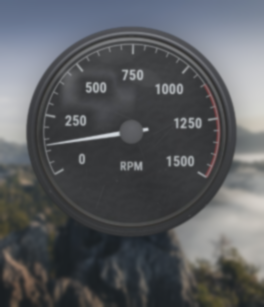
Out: {"value": 125, "unit": "rpm"}
